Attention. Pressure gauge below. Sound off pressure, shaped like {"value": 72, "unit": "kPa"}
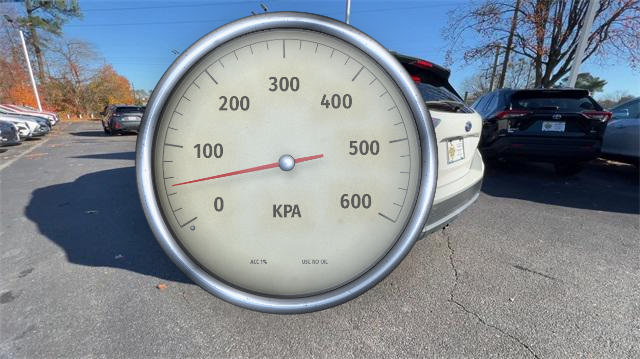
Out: {"value": 50, "unit": "kPa"}
